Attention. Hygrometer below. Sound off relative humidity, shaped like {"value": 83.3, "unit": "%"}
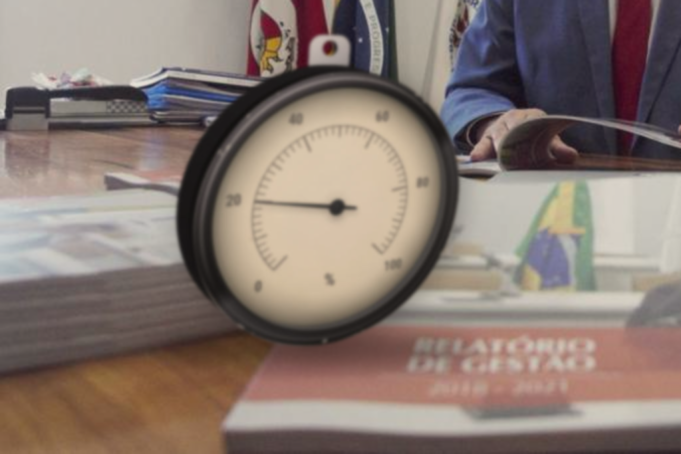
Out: {"value": 20, "unit": "%"}
